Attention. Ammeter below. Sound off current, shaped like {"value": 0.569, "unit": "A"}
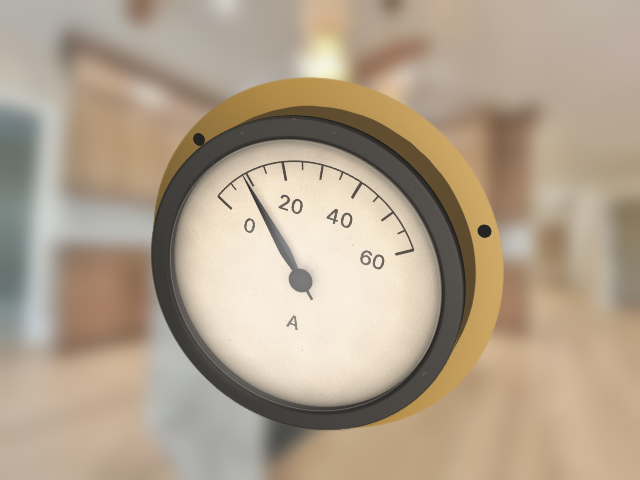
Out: {"value": 10, "unit": "A"}
